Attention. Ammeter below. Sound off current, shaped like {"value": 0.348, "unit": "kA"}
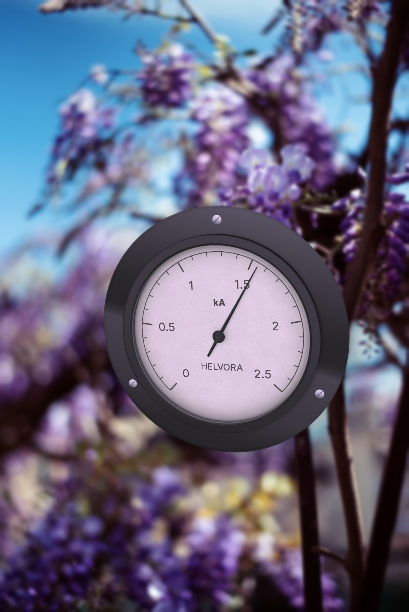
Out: {"value": 1.55, "unit": "kA"}
